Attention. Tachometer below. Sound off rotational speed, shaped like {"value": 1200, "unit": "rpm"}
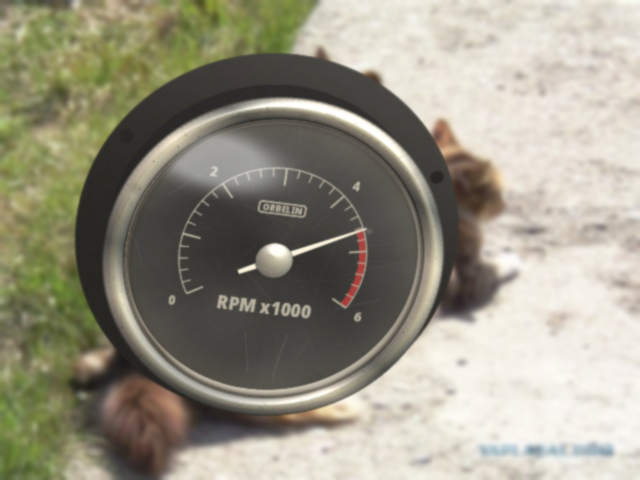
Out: {"value": 4600, "unit": "rpm"}
